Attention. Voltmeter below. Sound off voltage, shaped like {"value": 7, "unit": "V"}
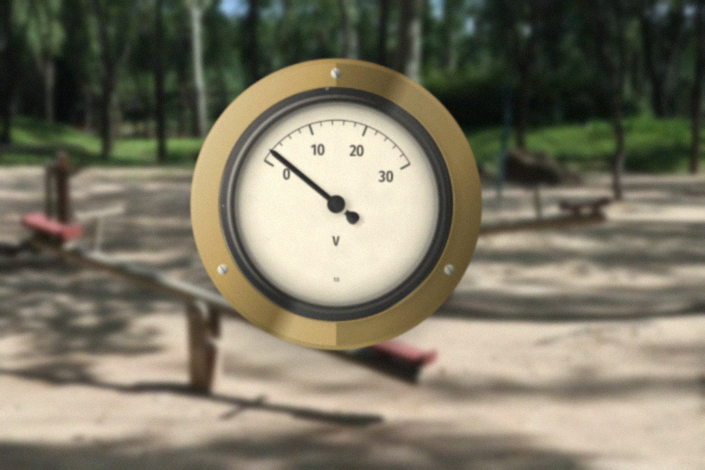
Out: {"value": 2, "unit": "V"}
